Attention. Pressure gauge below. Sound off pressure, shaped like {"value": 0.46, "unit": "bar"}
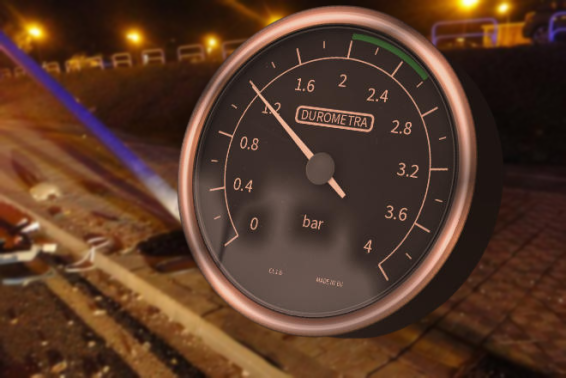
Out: {"value": 1.2, "unit": "bar"}
